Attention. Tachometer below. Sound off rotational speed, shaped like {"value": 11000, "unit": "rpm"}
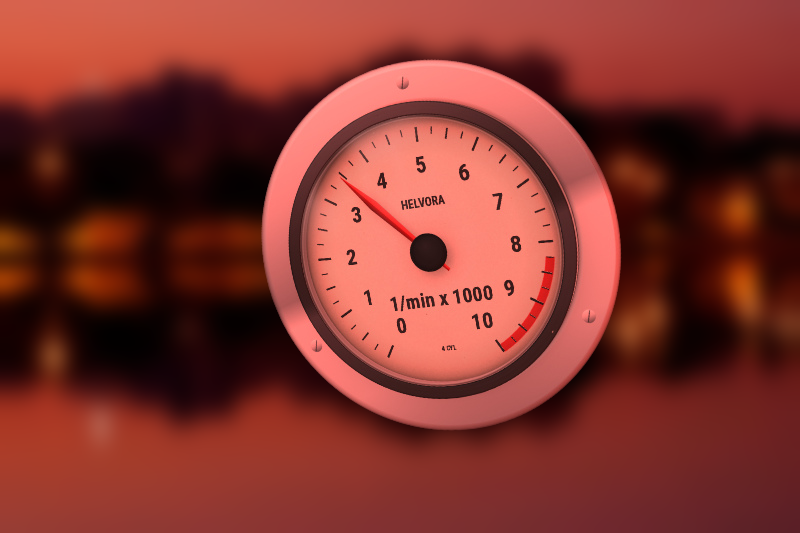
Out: {"value": 3500, "unit": "rpm"}
